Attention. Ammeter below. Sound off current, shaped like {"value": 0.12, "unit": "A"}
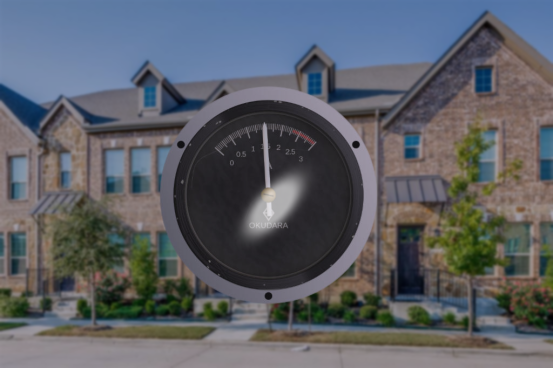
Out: {"value": 1.5, "unit": "A"}
